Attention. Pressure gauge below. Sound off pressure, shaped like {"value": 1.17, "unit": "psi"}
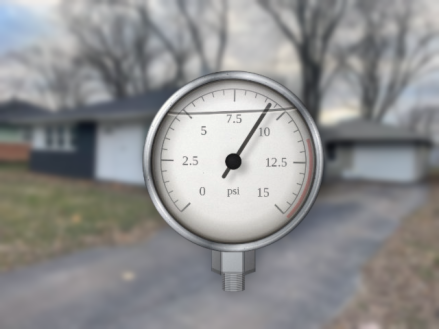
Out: {"value": 9.25, "unit": "psi"}
